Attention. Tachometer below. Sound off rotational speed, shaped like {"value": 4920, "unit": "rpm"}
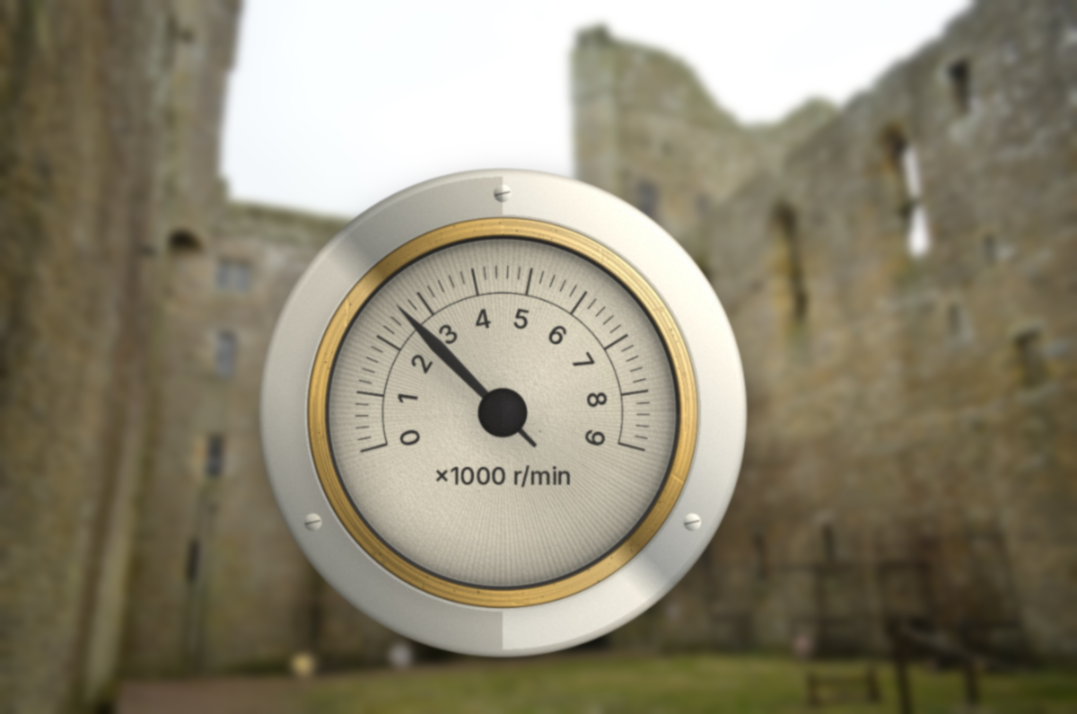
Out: {"value": 2600, "unit": "rpm"}
